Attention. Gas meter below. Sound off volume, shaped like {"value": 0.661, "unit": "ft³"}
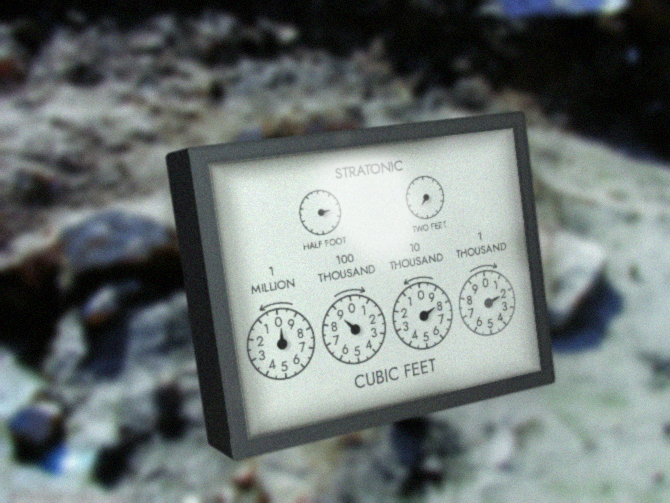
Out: {"value": 988200, "unit": "ft³"}
